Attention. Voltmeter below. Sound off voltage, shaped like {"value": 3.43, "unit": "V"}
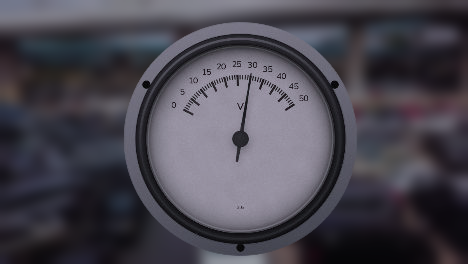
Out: {"value": 30, "unit": "V"}
